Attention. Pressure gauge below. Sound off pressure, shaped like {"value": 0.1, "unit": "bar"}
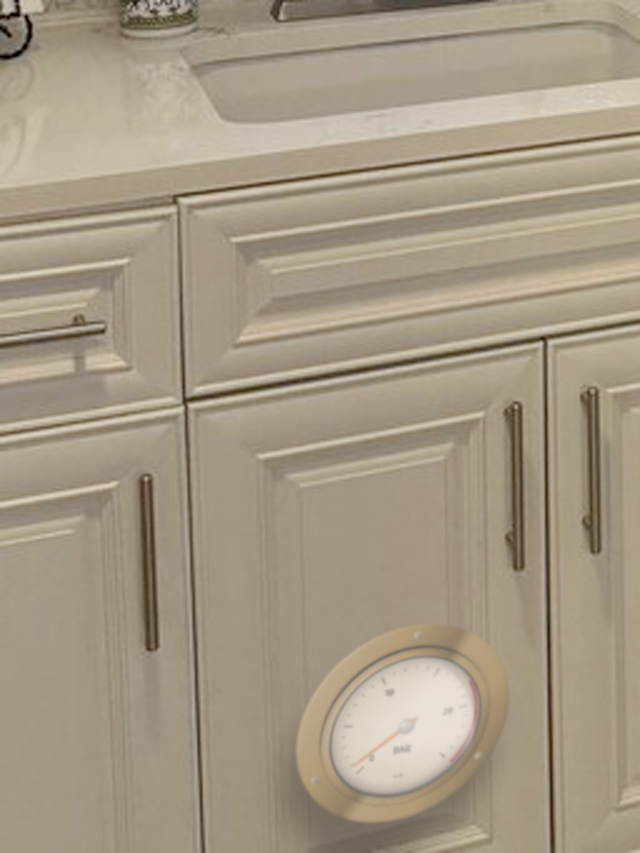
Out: {"value": 1, "unit": "bar"}
